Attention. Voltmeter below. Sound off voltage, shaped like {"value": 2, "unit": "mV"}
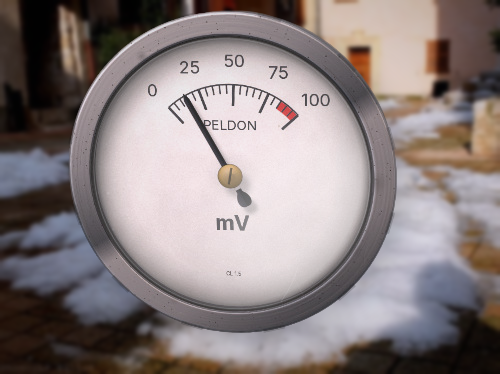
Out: {"value": 15, "unit": "mV"}
